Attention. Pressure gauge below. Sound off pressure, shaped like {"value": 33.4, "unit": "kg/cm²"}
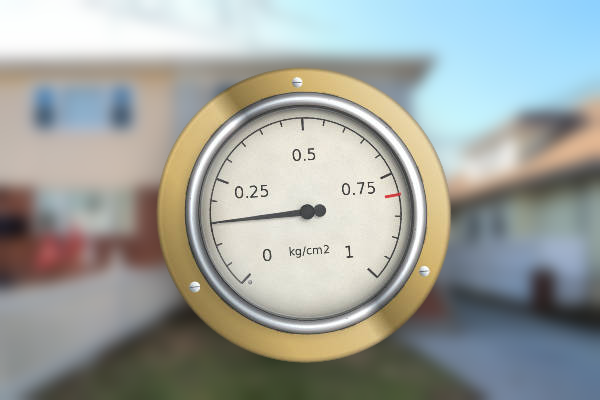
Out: {"value": 0.15, "unit": "kg/cm²"}
